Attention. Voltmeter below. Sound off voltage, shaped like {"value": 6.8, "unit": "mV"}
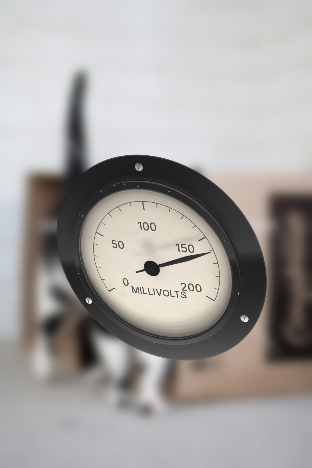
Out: {"value": 160, "unit": "mV"}
